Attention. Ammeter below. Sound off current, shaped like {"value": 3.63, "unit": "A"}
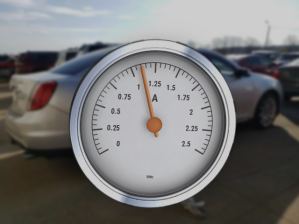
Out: {"value": 1.1, "unit": "A"}
